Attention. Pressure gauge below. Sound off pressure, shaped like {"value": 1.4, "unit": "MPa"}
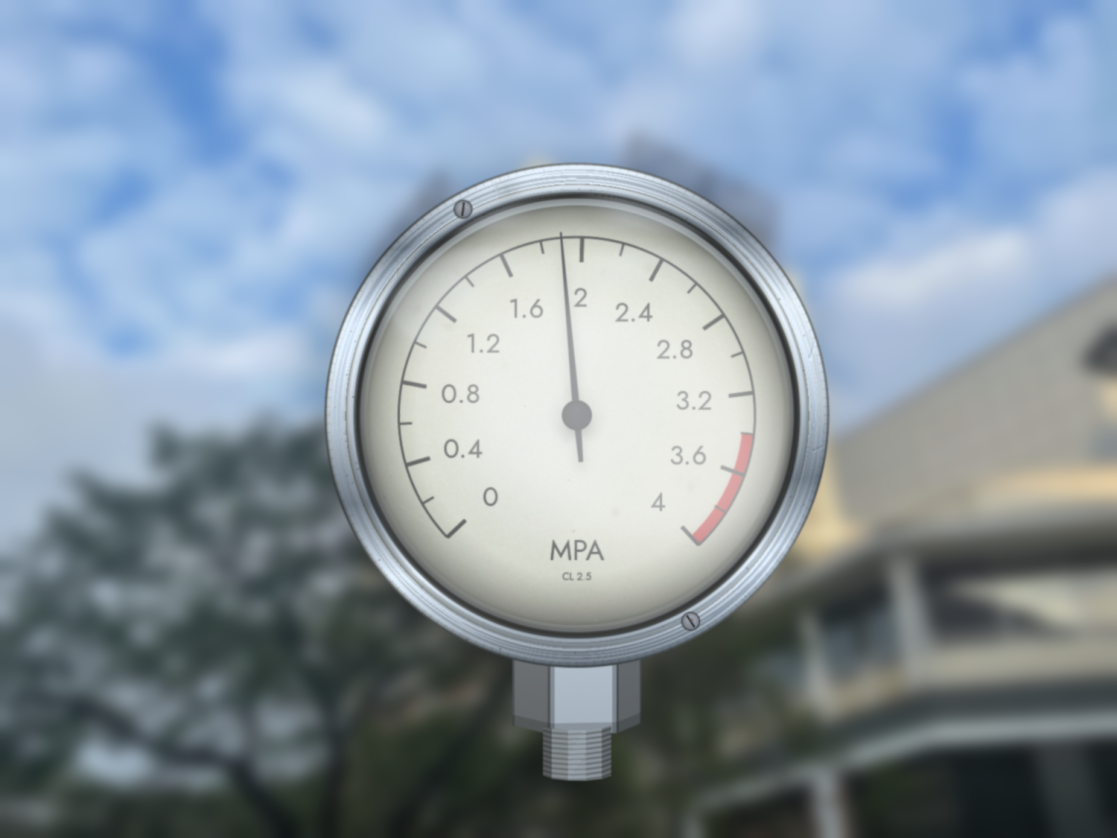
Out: {"value": 1.9, "unit": "MPa"}
